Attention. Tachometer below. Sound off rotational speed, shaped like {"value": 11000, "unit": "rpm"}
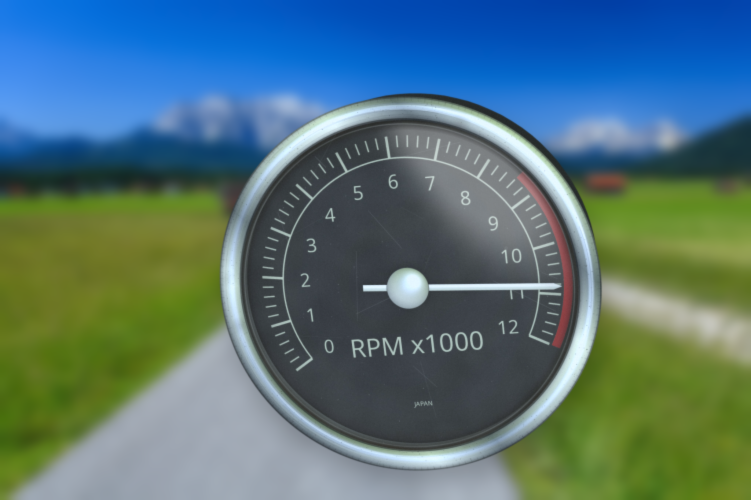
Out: {"value": 10800, "unit": "rpm"}
